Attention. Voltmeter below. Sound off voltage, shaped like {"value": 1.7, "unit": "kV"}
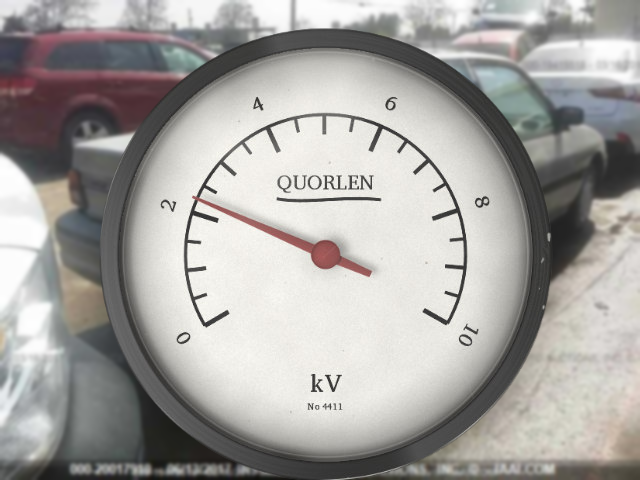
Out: {"value": 2.25, "unit": "kV"}
